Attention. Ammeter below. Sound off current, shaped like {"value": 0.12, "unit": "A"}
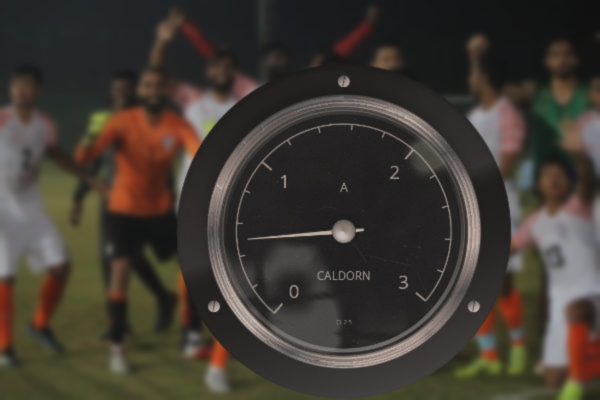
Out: {"value": 0.5, "unit": "A"}
